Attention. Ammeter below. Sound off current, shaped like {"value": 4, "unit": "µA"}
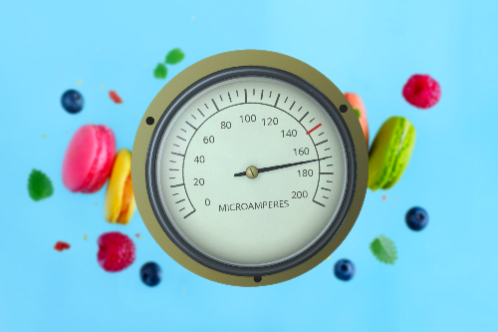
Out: {"value": 170, "unit": "µA"}
